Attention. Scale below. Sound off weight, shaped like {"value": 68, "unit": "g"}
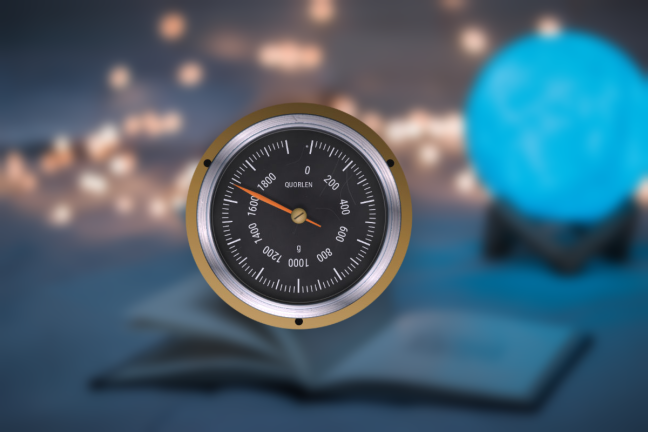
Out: {"value": 1680, "unit": "g"}
